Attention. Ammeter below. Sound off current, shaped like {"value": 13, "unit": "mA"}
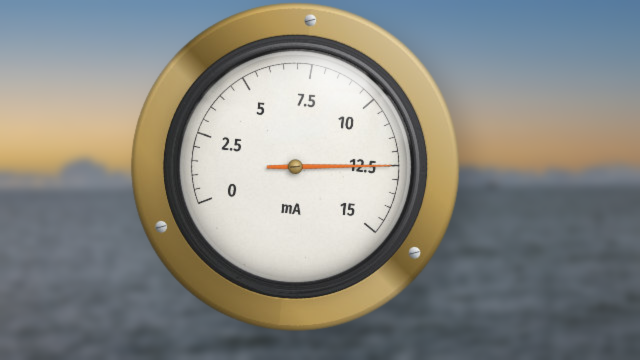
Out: {"value": 12.5, "unit": "mA"}
